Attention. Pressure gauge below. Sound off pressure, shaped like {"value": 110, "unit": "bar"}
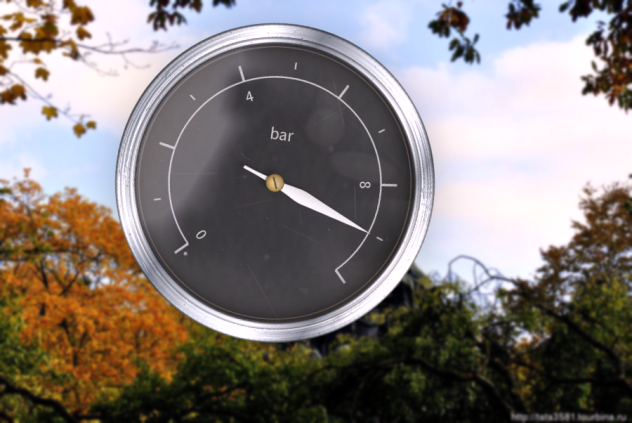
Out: {"value": 9, "unit": "bar"}
